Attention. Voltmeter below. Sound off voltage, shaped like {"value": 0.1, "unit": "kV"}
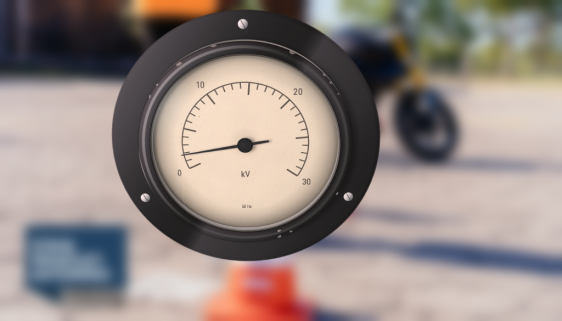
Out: {"value": 2, "unit": "kV"}
